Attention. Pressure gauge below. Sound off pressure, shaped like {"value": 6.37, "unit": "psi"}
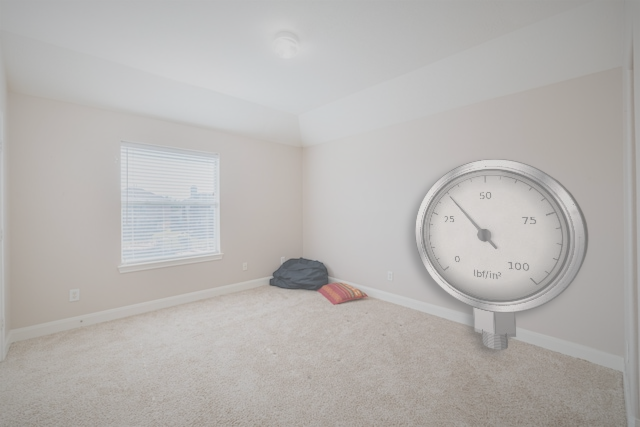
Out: {"value": 35, "unit": "psi"}
